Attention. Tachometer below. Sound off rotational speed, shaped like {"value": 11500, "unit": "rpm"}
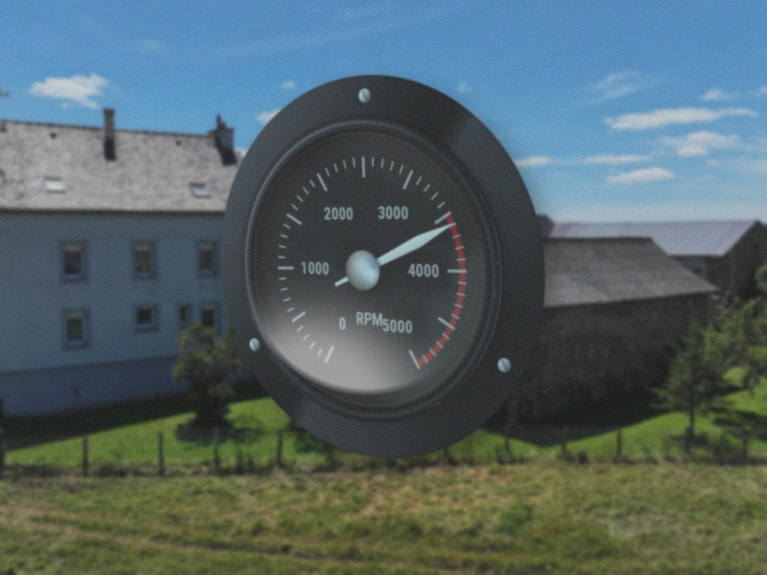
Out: {"value": 3600, "unit": "rpm"}
